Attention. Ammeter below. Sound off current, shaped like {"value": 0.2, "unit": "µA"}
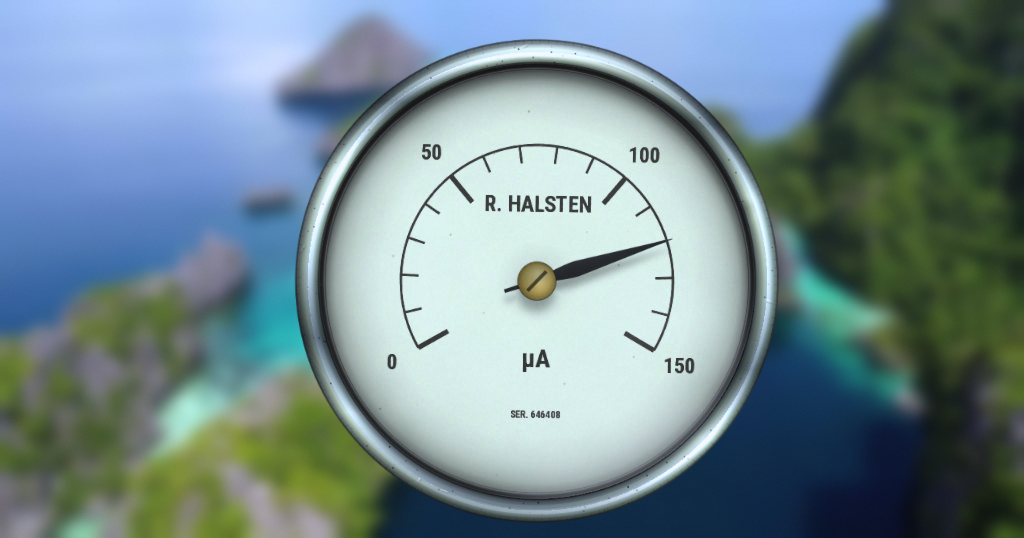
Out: {"value": 120, "unit": "µA"}
